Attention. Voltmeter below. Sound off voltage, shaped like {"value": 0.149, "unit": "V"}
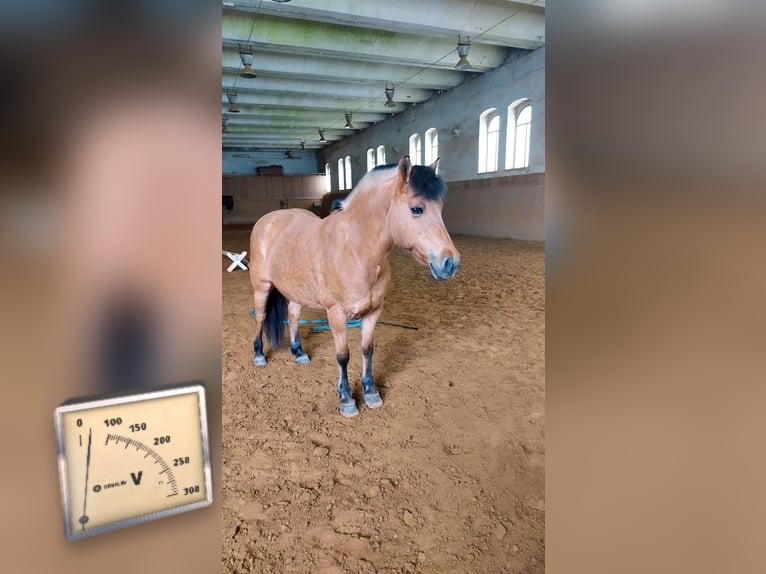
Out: {"value": 50, "unit": "V"}
